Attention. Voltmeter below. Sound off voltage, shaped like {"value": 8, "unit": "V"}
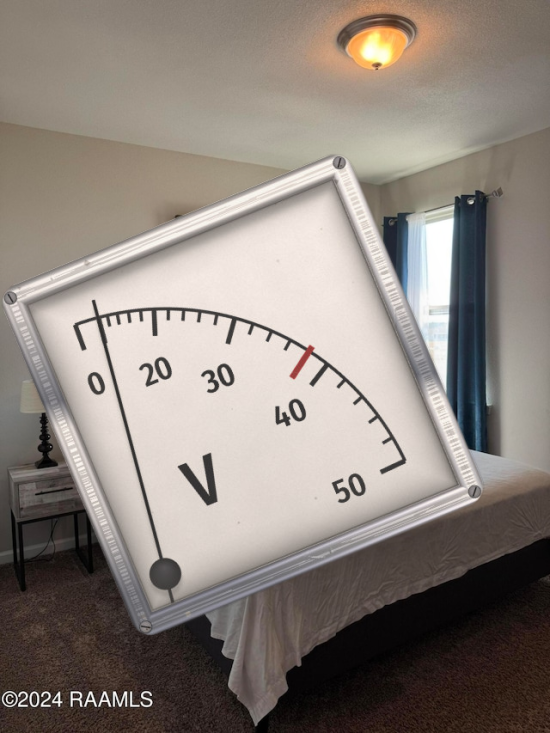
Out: {"value": 10, "unit": "V"}
